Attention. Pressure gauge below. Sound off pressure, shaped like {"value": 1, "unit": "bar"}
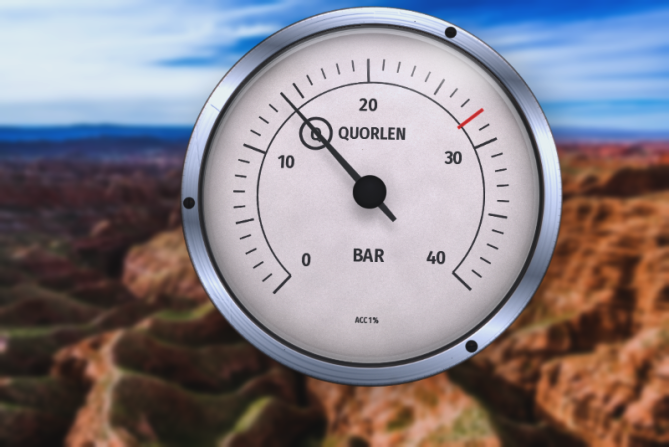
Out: {"value": 14, "unit": "bar"}
